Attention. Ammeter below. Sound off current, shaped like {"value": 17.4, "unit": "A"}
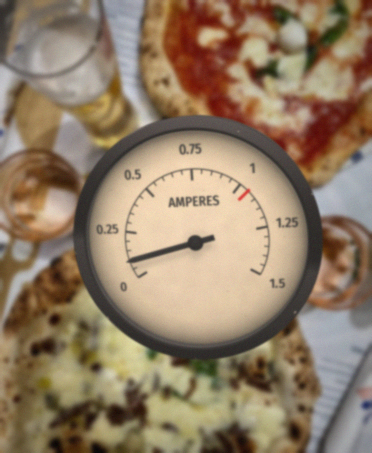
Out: {"value": 0.1, "unit": "A"}
